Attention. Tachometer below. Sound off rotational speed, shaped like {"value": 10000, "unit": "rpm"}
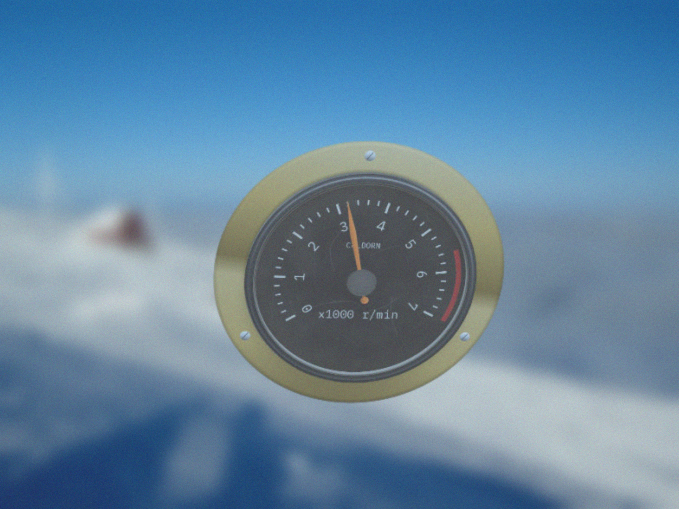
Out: {"value": 3200, "unit": "rpm"}
